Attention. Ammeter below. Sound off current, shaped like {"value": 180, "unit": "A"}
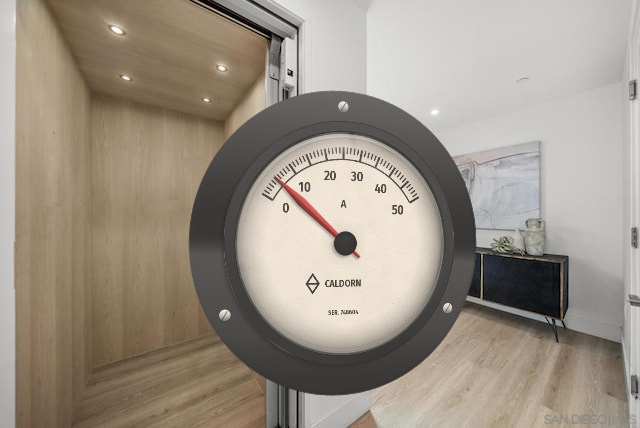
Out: {"value": 5, "unit": "A"}
